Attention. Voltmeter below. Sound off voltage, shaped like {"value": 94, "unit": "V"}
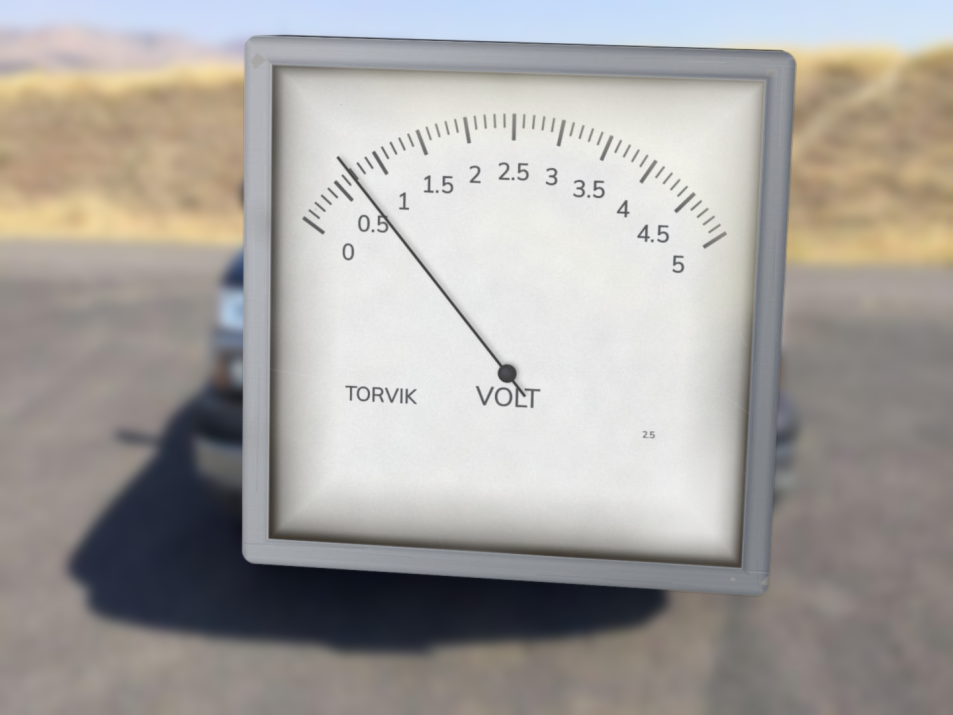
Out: {"value": 0.7, "unit": "V"}
